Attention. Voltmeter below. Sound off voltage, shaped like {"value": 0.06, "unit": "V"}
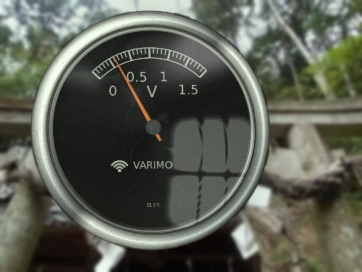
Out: {"value": 0.3, "unit": "V"}
